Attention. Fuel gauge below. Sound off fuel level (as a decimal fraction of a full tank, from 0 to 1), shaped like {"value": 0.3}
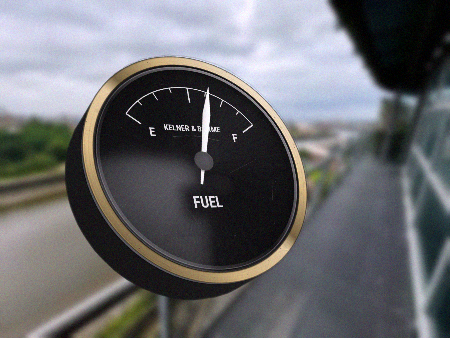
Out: {"value": 0.625}
